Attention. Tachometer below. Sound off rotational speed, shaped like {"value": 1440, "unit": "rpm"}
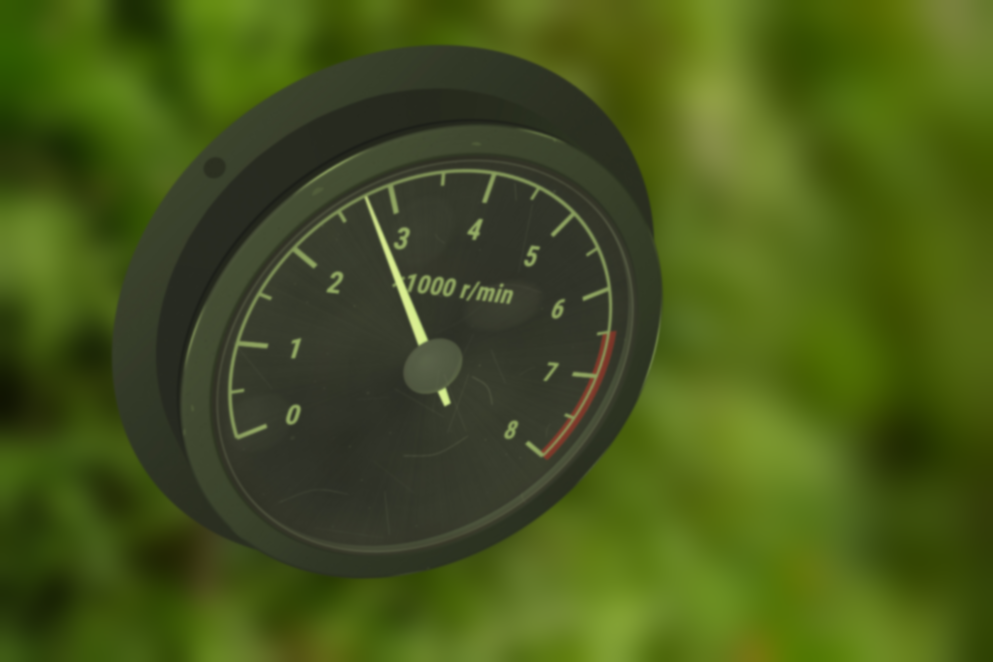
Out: {"value": 2750, "unit": "rpm"}
